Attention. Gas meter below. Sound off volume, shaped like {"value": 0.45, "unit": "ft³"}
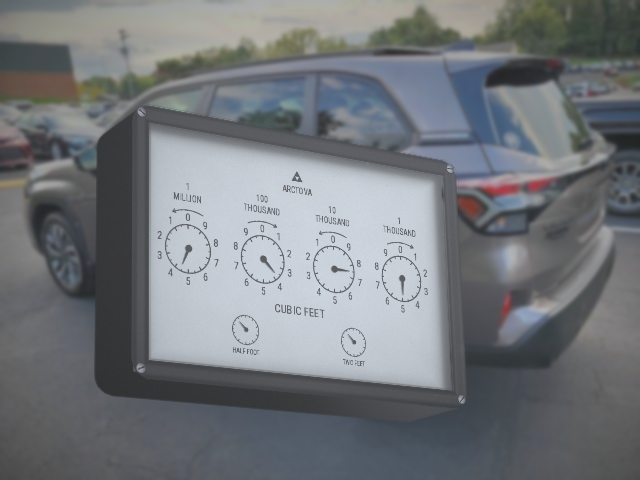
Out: {"value": 437500, "unit": "ft³"}
